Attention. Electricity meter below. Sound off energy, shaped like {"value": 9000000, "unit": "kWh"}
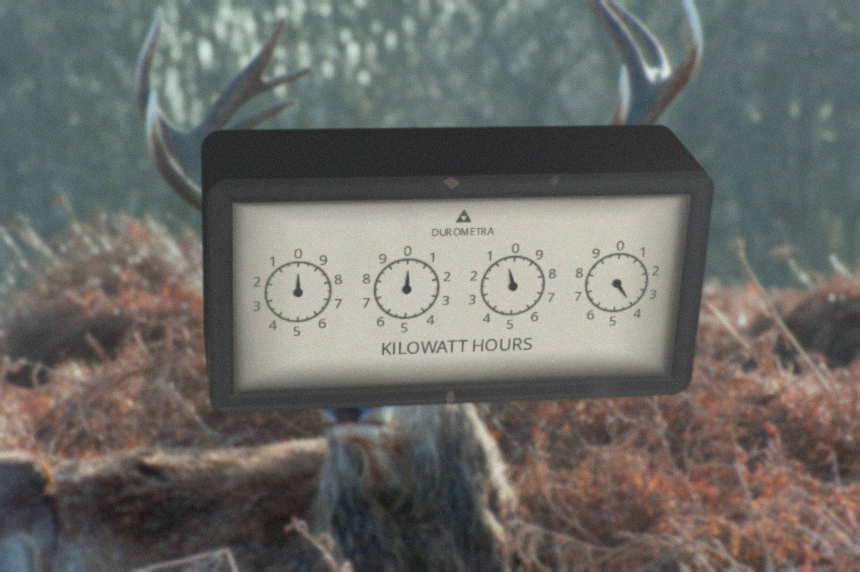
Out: {"value": 4, "unit": "kWh"}
